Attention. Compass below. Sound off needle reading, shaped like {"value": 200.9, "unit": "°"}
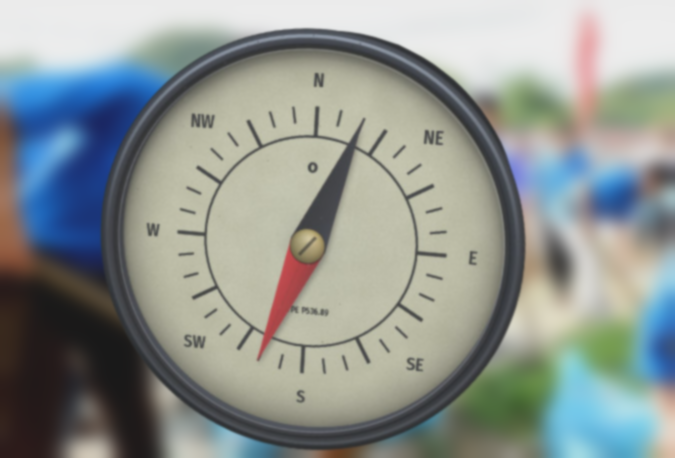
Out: {"value": 200, "unit": "°"}
